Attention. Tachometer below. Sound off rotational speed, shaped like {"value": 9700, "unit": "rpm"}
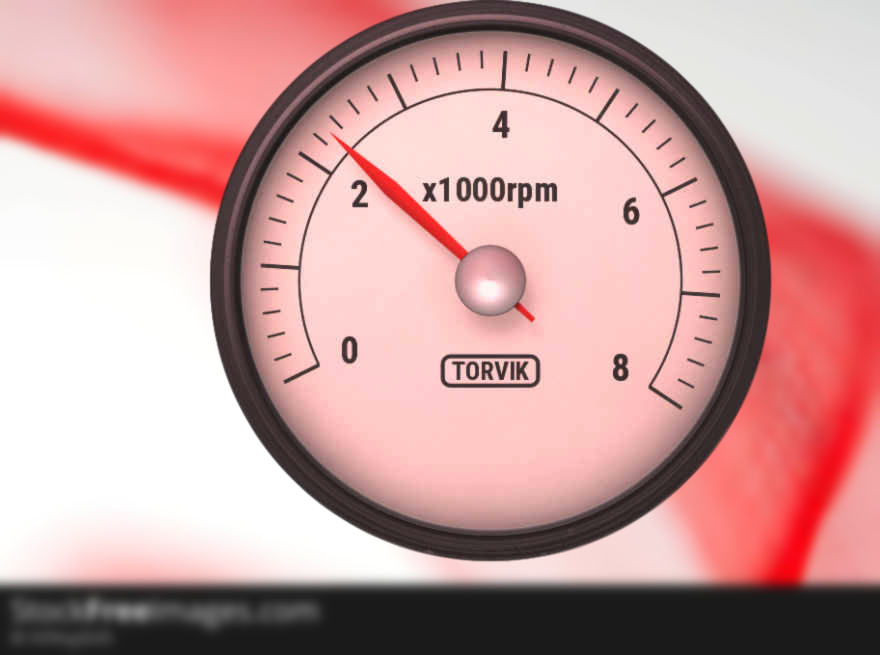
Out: {"value": 2300, "unit": "rpm"}
